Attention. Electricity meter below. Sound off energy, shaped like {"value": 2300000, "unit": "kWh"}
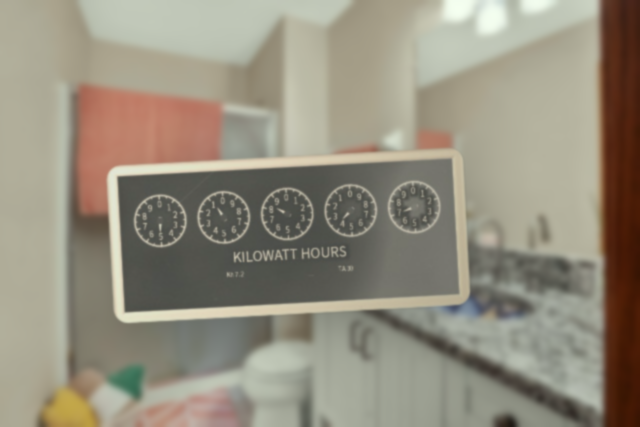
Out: {"value": 50837, "unit": "kWh"}
